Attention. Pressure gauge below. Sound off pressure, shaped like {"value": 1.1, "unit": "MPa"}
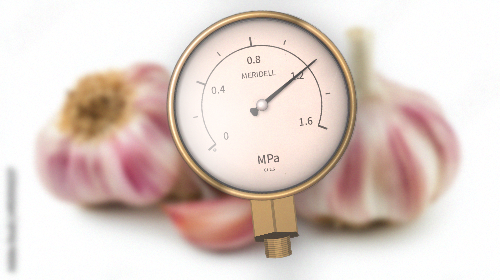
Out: {"value": 1.2, "unit": "MPa"}
